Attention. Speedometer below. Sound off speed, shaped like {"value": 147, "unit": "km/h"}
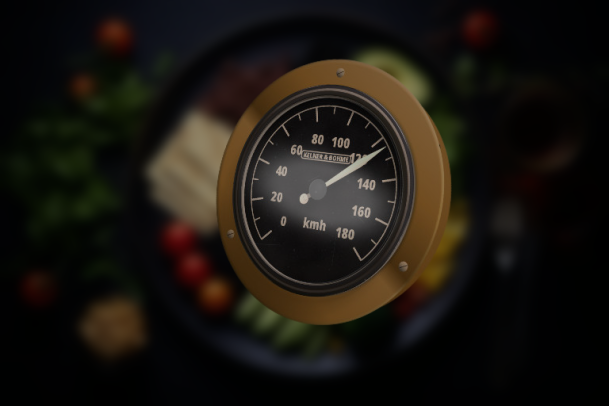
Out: {"value": 125, "unit": "km/h"}
